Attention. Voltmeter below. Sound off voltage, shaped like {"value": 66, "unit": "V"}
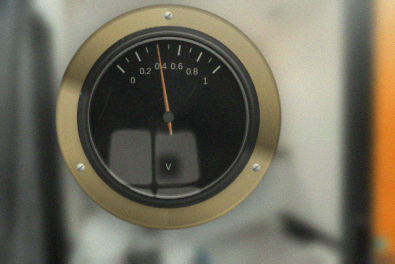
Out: {"value": 0.4, "unit": "V"}
